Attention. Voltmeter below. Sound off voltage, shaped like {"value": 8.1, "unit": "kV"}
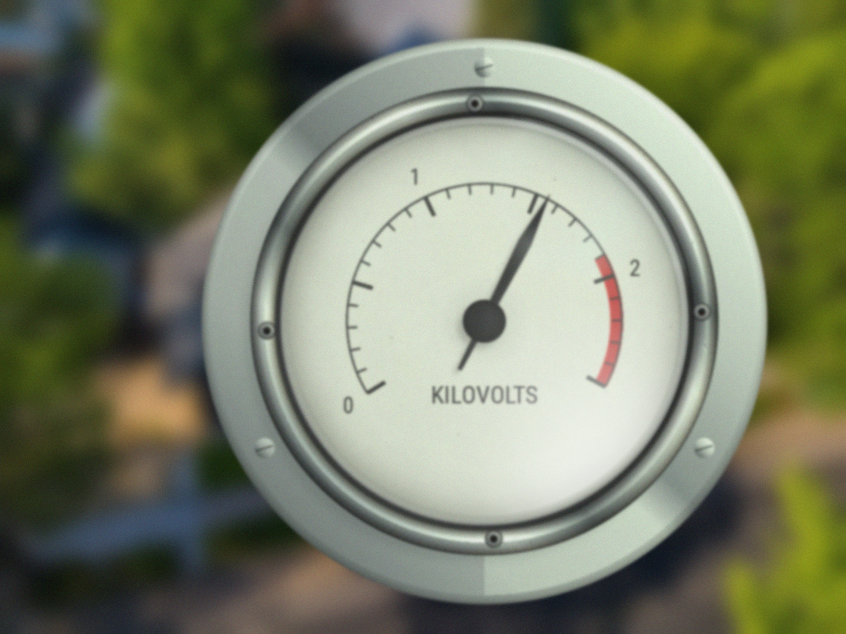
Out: {"value": 1.55, "unit": "kV"}
